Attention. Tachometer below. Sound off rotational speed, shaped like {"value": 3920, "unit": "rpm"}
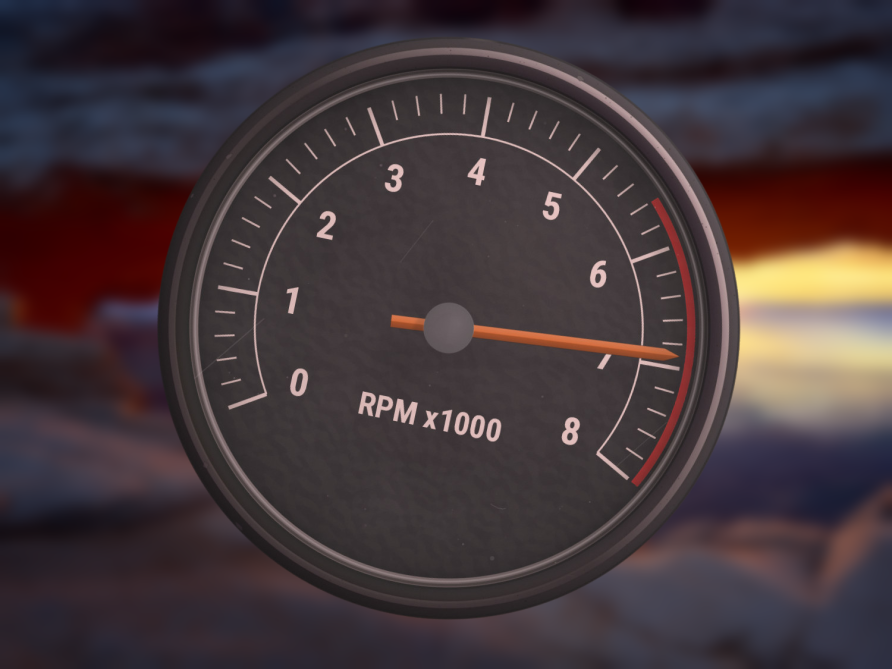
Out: {"value": 6900, "unit": "rpm"}
